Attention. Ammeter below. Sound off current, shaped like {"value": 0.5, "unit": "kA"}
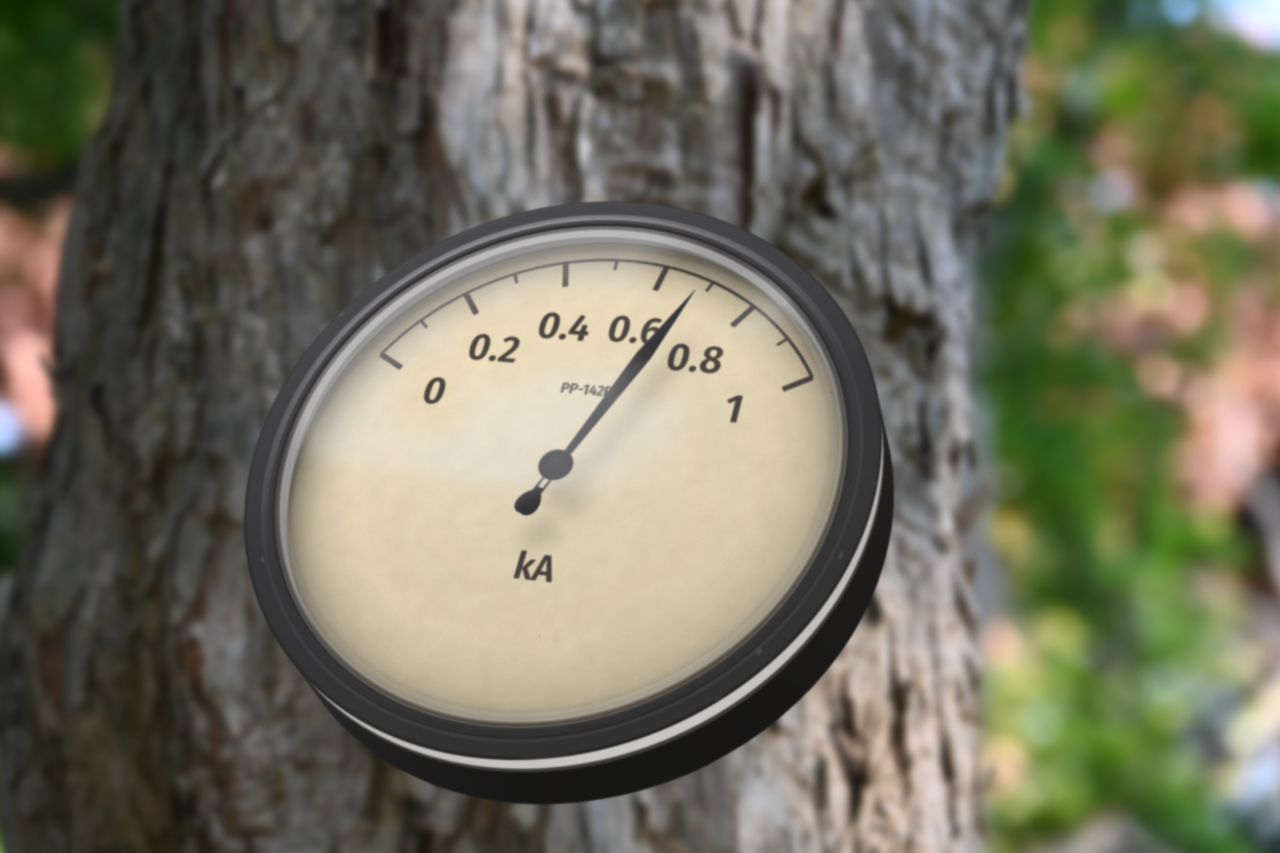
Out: {"value": 0.7, "unit": "kA"}
